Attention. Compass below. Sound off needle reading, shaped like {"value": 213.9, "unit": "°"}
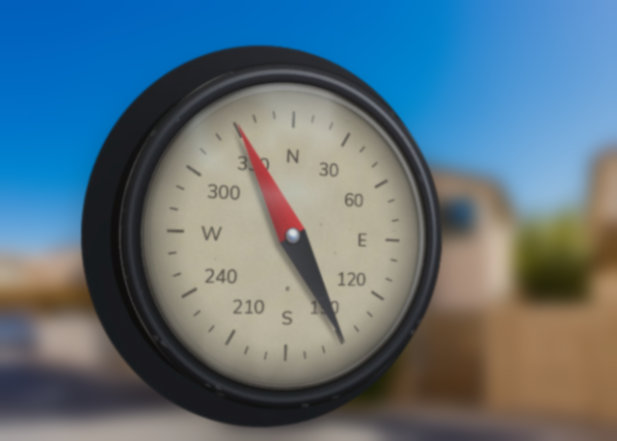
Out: {"value": 330, "unit": "°"}
